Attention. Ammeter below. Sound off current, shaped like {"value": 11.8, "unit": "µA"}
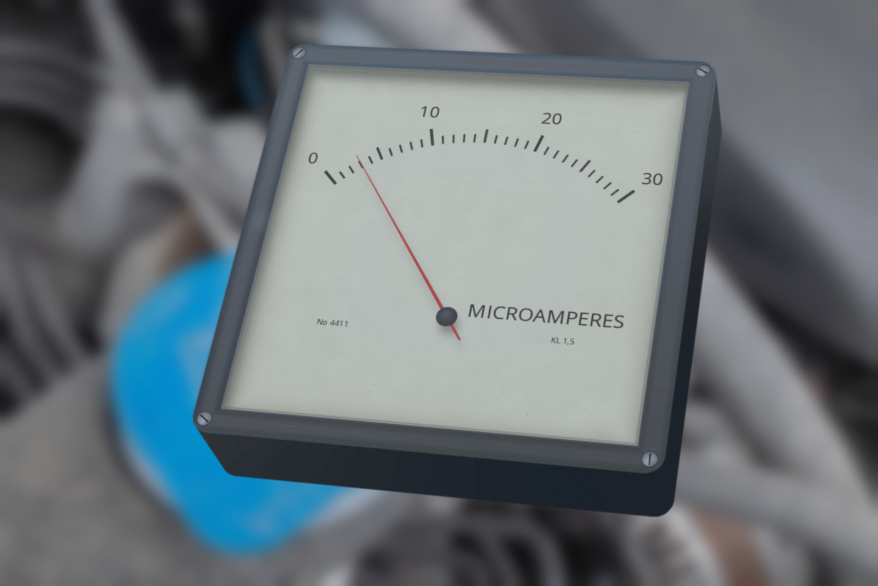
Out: {"value": 3, "unit": "µA"}
